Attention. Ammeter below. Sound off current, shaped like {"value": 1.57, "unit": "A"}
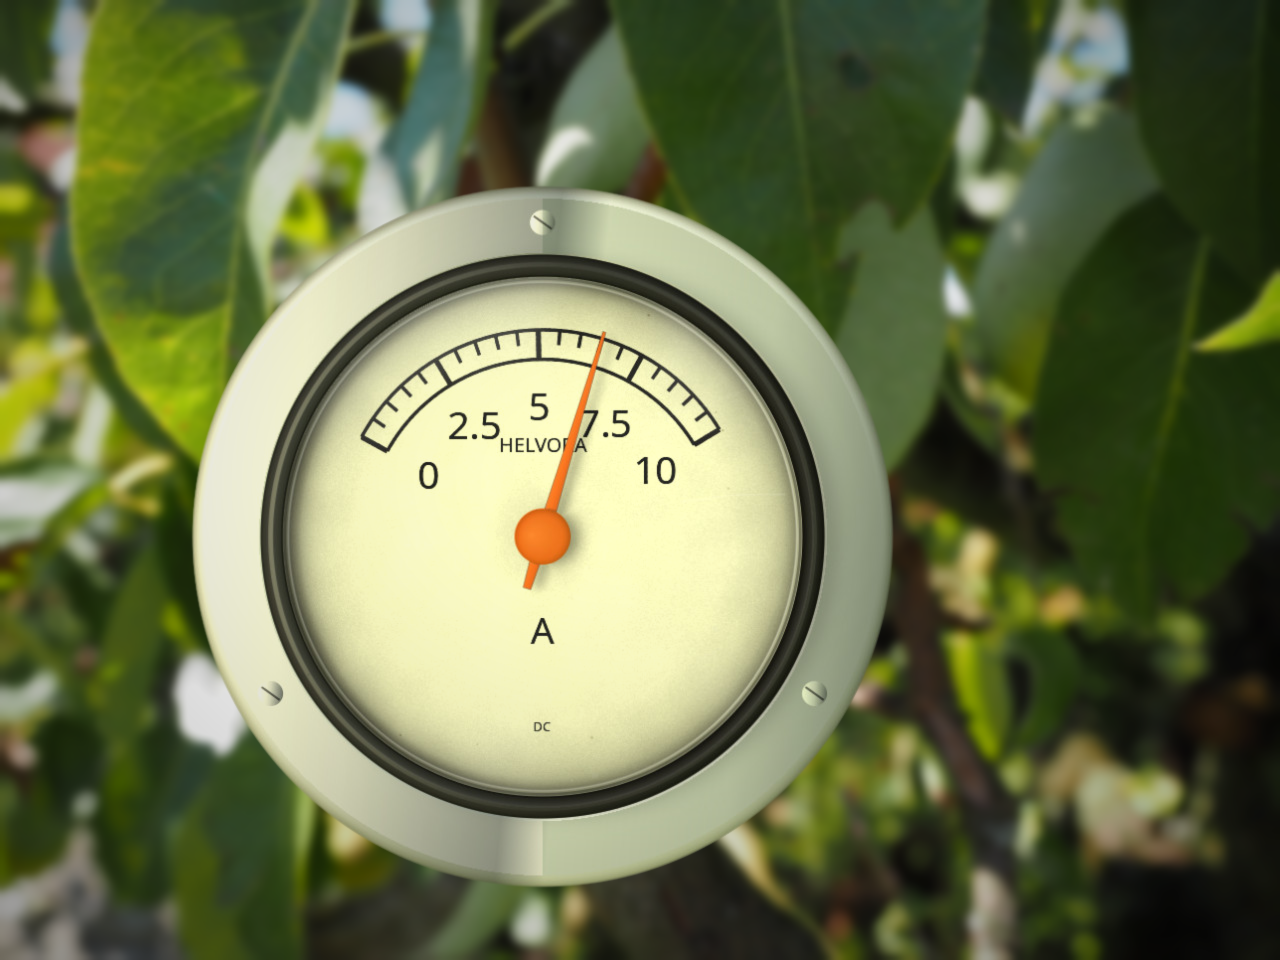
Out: {"value": 6.5, "unit": "A"}
